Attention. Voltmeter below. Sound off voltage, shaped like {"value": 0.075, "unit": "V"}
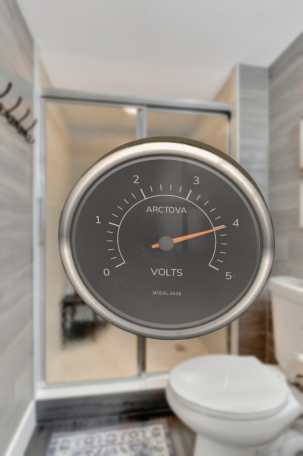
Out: {"value": 4, "unit": "V"}
